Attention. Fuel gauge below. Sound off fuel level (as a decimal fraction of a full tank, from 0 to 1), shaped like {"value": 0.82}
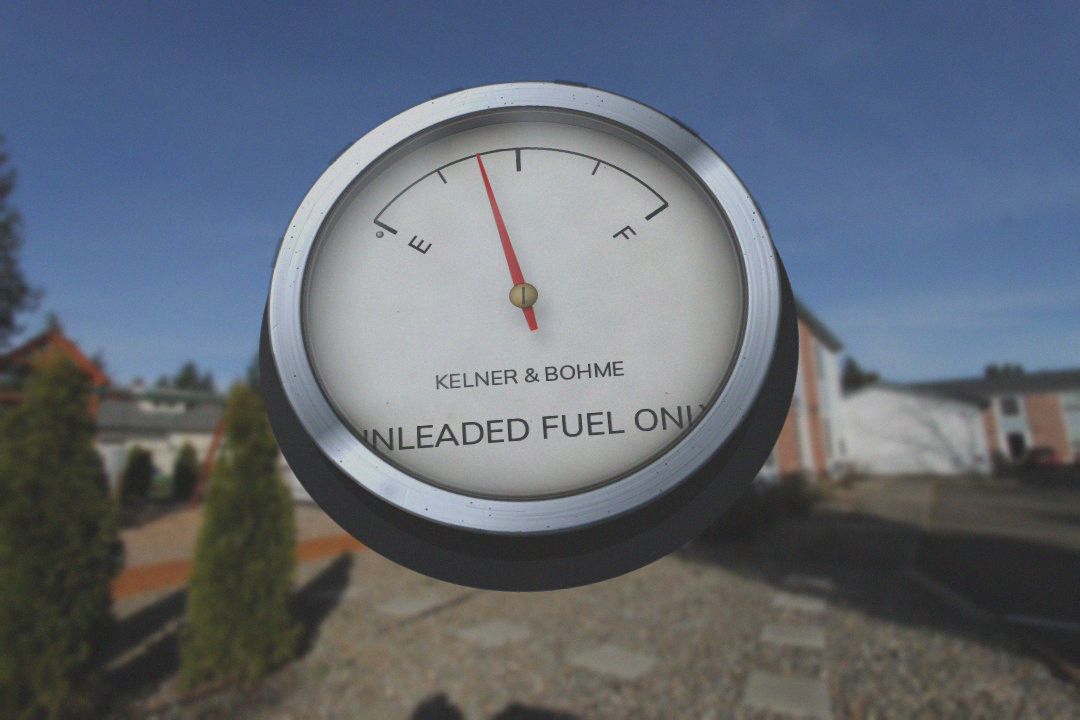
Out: {"value": 0.375}
